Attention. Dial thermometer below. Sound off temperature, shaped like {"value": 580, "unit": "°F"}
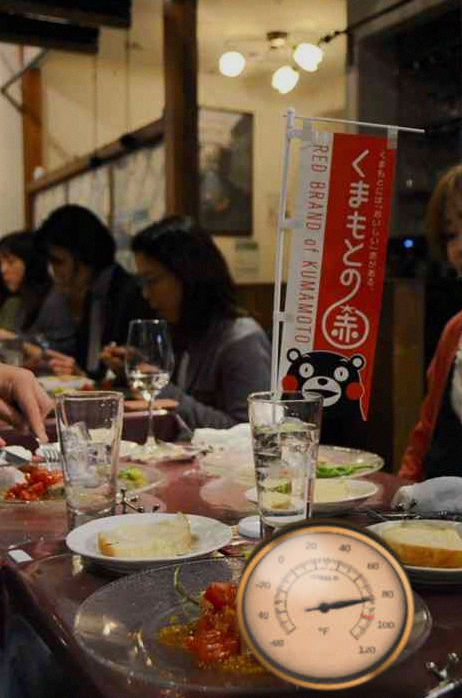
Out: {"value": 80, "unit": "°F"}
